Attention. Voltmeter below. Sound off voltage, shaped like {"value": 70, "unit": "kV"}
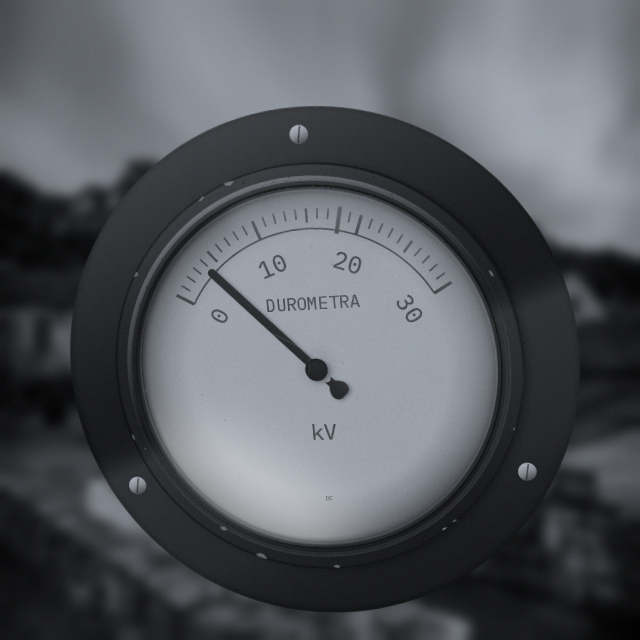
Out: {"value": 4, "unit": "kV"}
